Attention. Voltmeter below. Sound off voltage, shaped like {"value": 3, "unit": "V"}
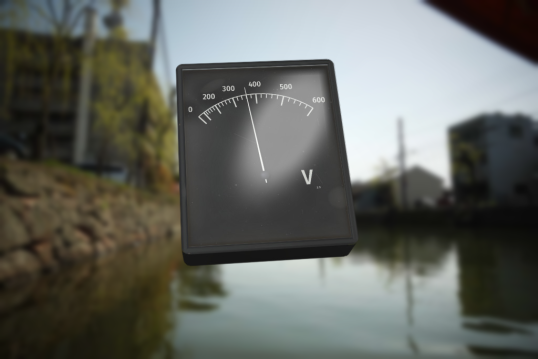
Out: {"value": 360, "unit": "V"}
